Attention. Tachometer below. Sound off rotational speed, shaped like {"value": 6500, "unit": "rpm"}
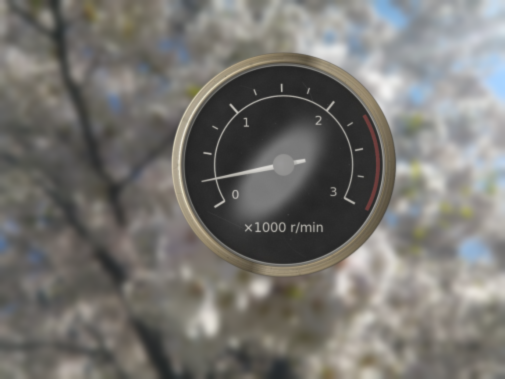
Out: {"value": 250, "unit": "rpm"}
